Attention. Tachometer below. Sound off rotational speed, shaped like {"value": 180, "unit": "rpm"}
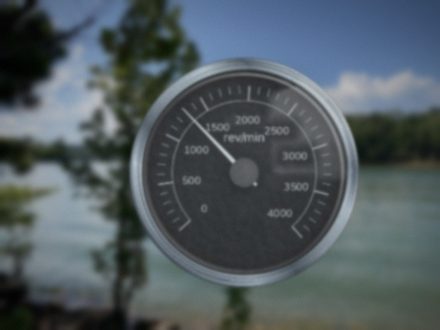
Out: {"value": 1300, "unit": "rpm"}
